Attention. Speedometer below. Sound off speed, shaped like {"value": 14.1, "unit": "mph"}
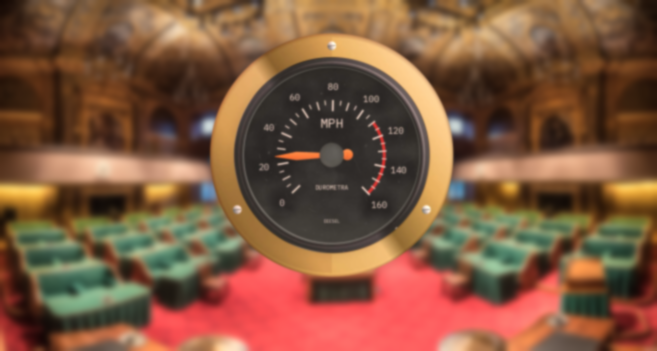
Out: {"value": 25, "unit": "mph"}
